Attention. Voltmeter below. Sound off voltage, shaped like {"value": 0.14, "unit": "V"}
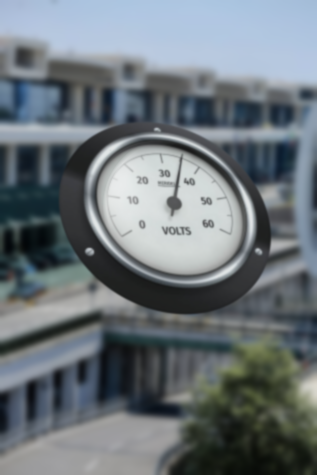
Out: {"value": 35, "unit": "V"}
